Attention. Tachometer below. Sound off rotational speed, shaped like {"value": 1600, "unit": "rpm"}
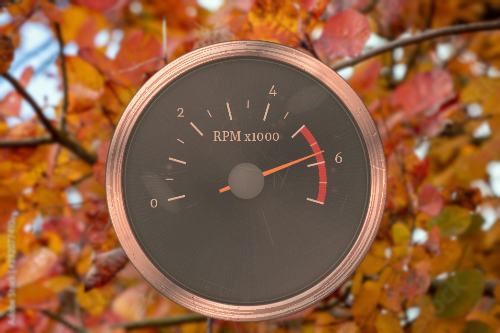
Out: {"value": 5750, "unit": "rpm"}
